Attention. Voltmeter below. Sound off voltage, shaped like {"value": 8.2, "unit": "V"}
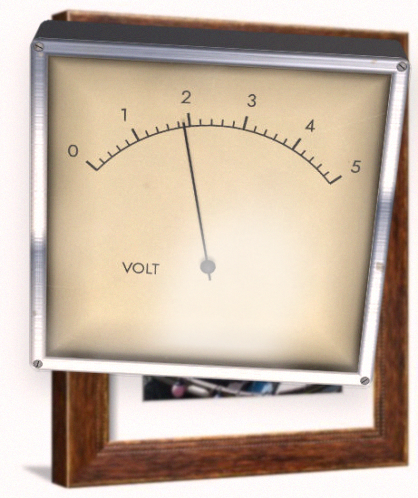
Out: {"value": 1.9, "unit": "V"}
